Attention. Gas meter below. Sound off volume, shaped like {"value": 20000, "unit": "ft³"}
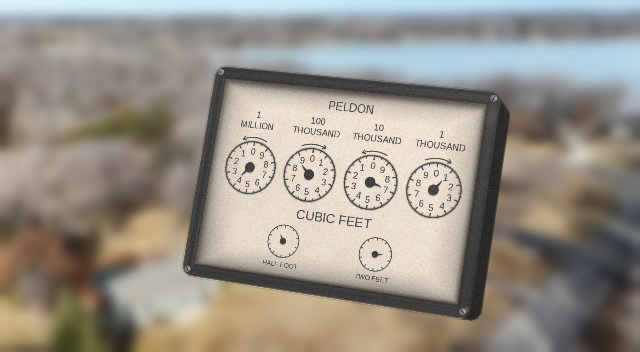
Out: {"value": 387100, "unit": "ft³"}
